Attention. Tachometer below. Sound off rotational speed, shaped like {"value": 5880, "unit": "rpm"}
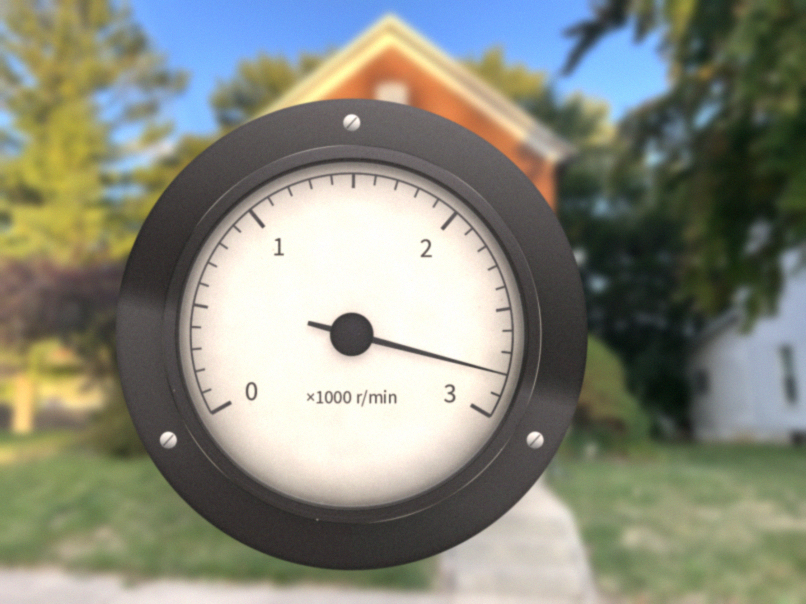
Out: {"value": 2800, "unit": "rpm"}
